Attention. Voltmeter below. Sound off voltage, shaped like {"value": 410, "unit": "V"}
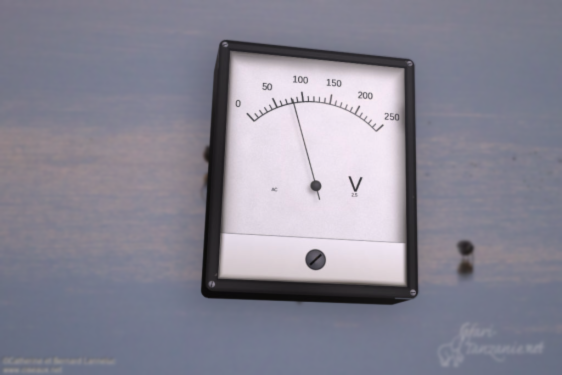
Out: {"value": 80, "unit": "V"}
